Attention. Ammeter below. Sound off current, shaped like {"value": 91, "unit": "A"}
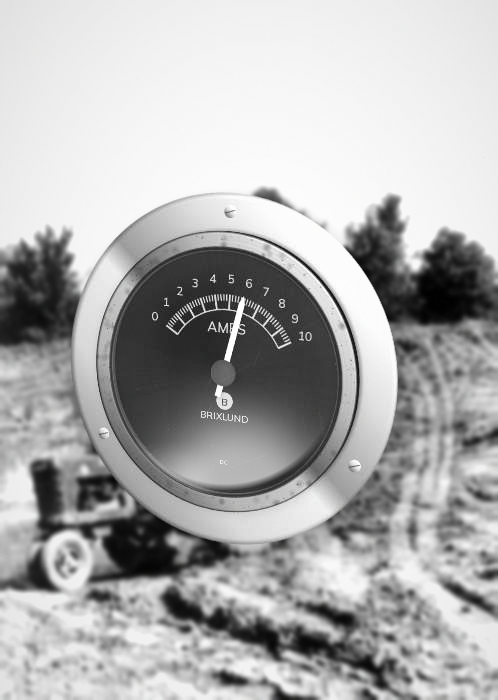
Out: {"value": 6, "unit": "A"}
